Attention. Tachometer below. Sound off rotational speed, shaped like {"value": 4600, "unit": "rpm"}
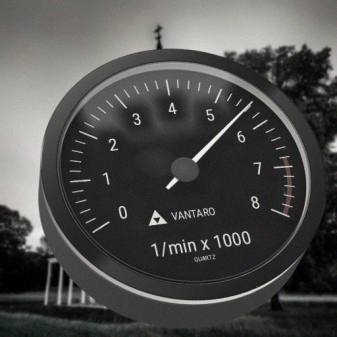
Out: {"value": 5600, "unit": "rpm"}
